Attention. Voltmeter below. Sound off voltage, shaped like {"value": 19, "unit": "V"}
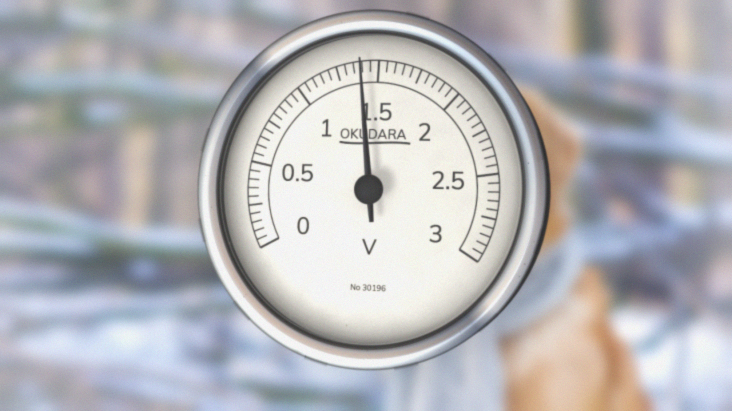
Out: {"value": 1.4, "unit": "V"}
